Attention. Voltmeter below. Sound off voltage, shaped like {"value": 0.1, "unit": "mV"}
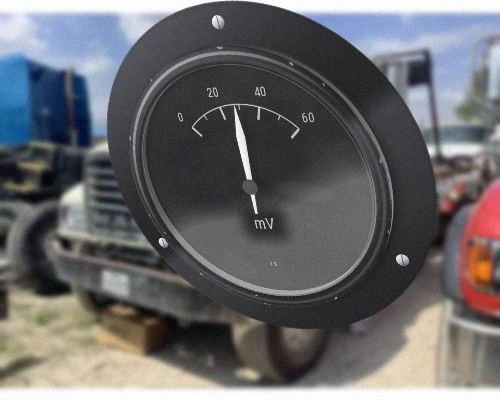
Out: {"value": 30, "unit": "mV"}
